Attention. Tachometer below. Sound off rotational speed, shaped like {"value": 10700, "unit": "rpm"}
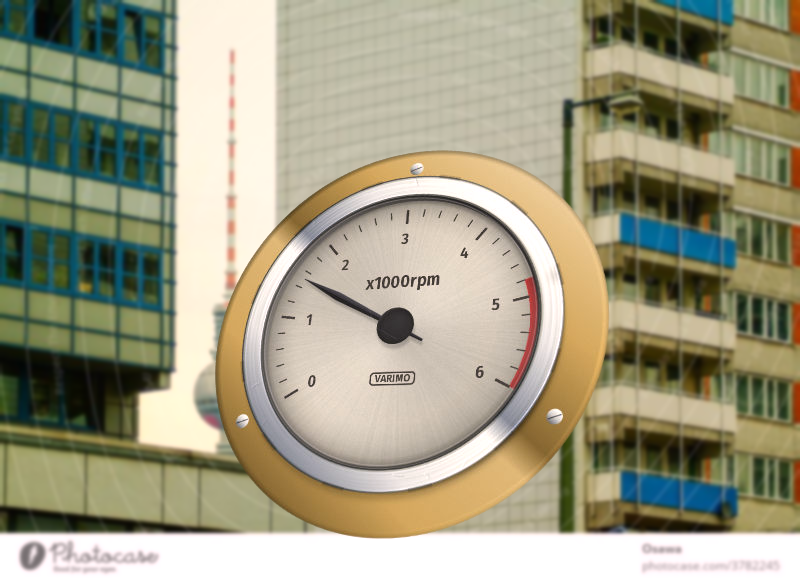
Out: {"value": 1500, "unit": "rpm"}
